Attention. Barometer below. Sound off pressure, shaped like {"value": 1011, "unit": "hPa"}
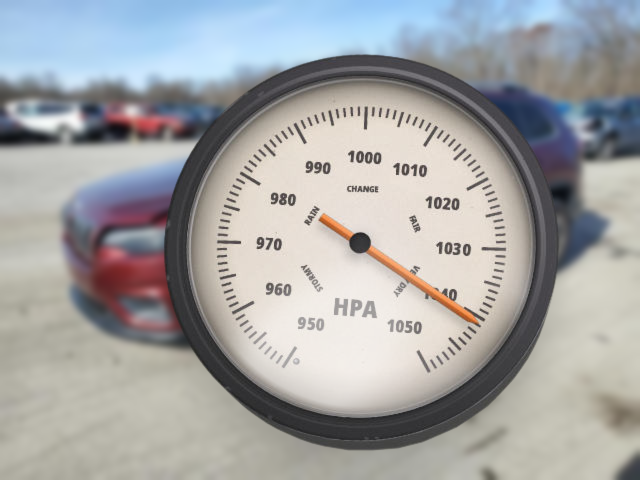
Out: {"value": 1041, "unit": "hPa"}
